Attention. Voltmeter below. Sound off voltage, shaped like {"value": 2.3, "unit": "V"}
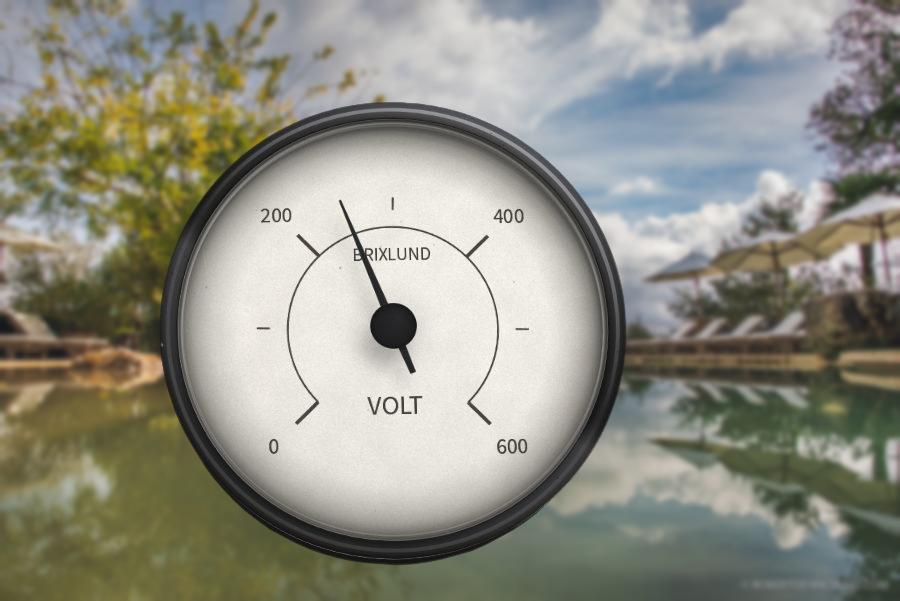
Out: {"value": 250, "unit": "V"}
